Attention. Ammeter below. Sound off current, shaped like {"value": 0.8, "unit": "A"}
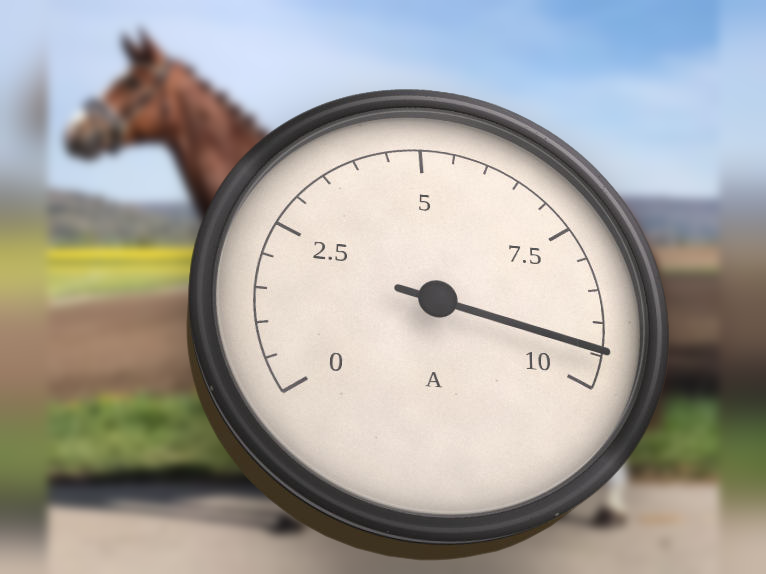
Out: {"value": 9.5, "unit": "A"}
